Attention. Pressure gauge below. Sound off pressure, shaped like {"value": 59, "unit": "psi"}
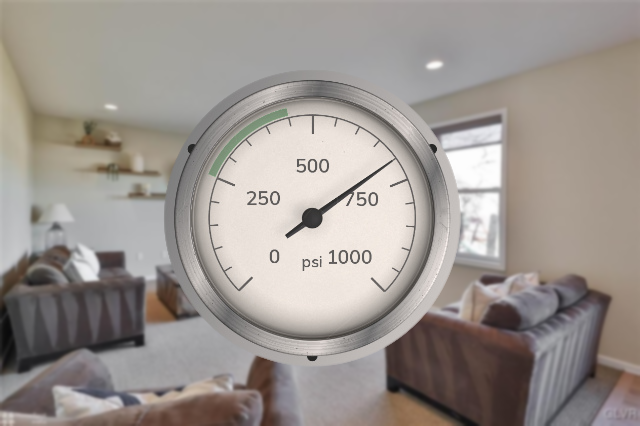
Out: {"value": 700, "unit": "psi"}
